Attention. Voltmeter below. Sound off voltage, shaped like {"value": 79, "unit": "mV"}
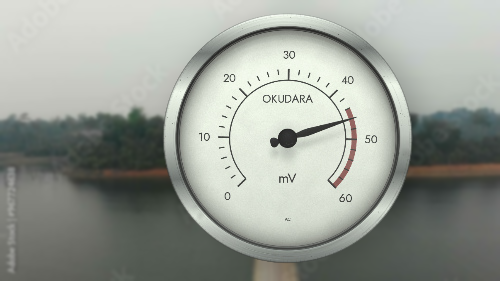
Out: {"value": 46, "unit": "mV"}
